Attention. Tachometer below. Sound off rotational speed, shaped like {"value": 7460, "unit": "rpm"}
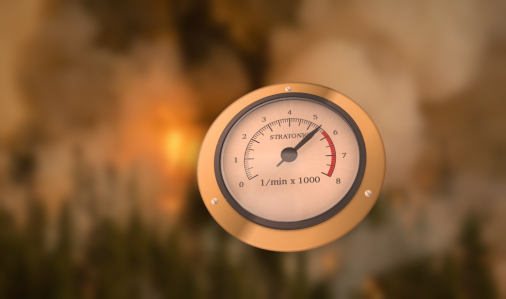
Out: {"value": 5500, "unit": "rpm"}
